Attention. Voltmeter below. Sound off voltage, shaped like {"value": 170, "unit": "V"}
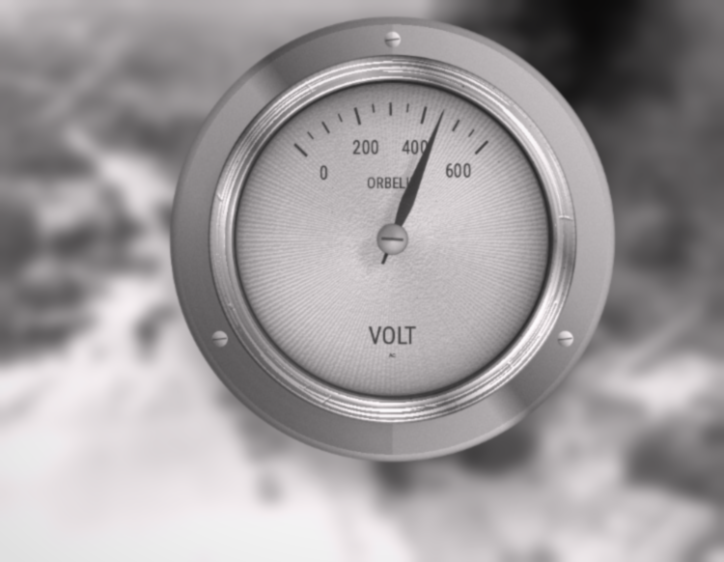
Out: {"value": 450, "unit": "V"}
